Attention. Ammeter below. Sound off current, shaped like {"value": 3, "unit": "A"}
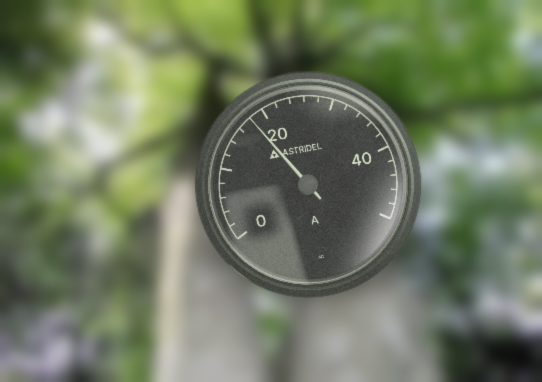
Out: {"value": 18, "unit": "A"}
